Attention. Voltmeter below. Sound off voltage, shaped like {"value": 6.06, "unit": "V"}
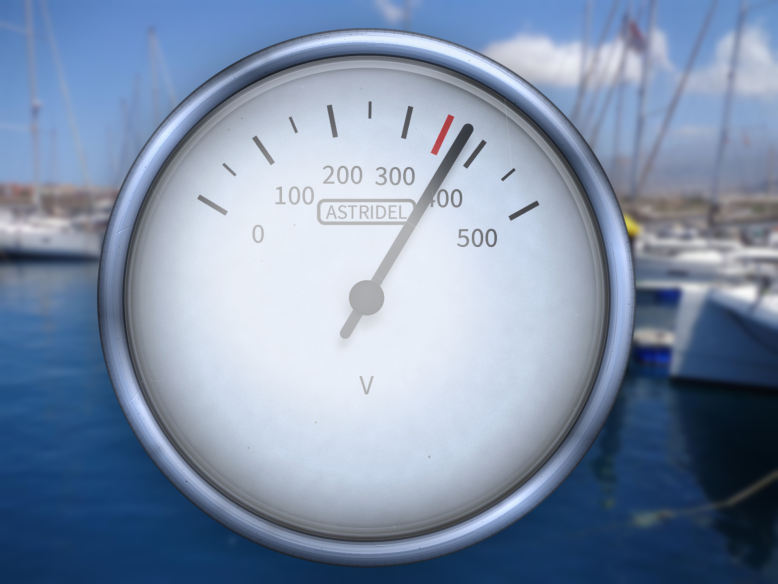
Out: {"value": 375, "unit": "V"}
